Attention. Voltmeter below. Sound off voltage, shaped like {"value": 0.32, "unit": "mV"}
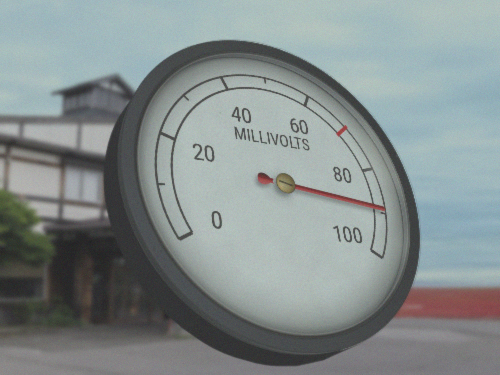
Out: {"value": 90, "unit": "mV"}
